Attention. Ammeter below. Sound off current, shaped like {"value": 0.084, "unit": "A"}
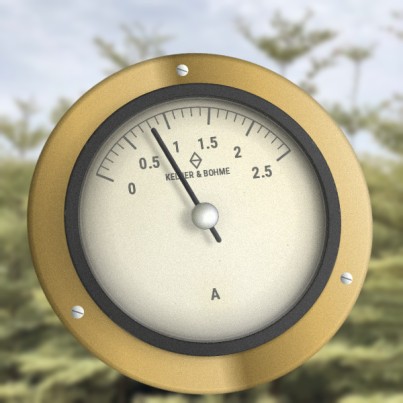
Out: {"value": 0.8, "unit": "A"}
